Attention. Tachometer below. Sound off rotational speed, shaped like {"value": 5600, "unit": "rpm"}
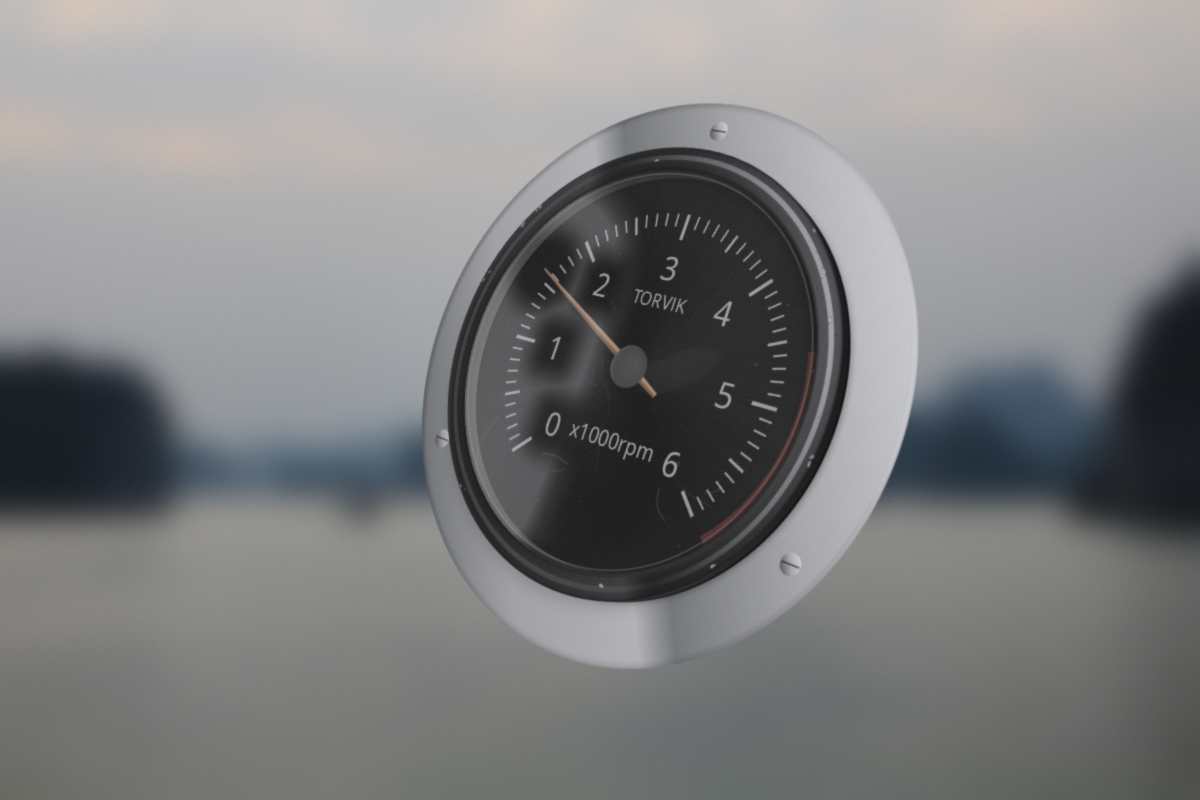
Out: {"value": 1600, "unit": "rpm"}
